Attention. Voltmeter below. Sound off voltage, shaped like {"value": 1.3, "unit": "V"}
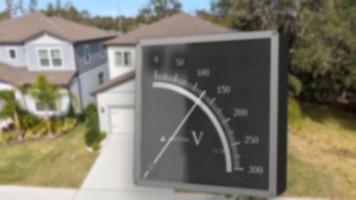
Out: {"value": 125, "unit": "V"}
